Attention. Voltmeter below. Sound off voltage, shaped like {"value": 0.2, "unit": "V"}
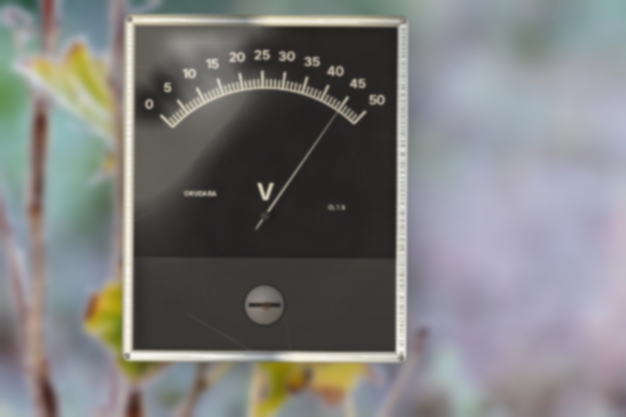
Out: {"value": 45, "unit": "V"}
